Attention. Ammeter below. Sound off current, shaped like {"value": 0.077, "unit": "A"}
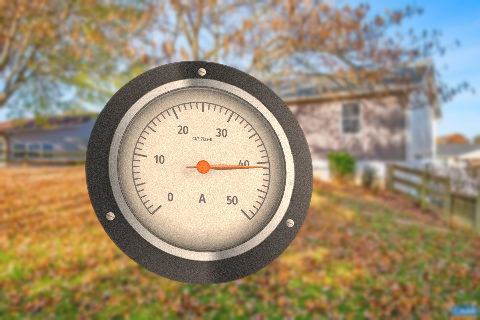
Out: {"value": 41, "unit": "A"}
